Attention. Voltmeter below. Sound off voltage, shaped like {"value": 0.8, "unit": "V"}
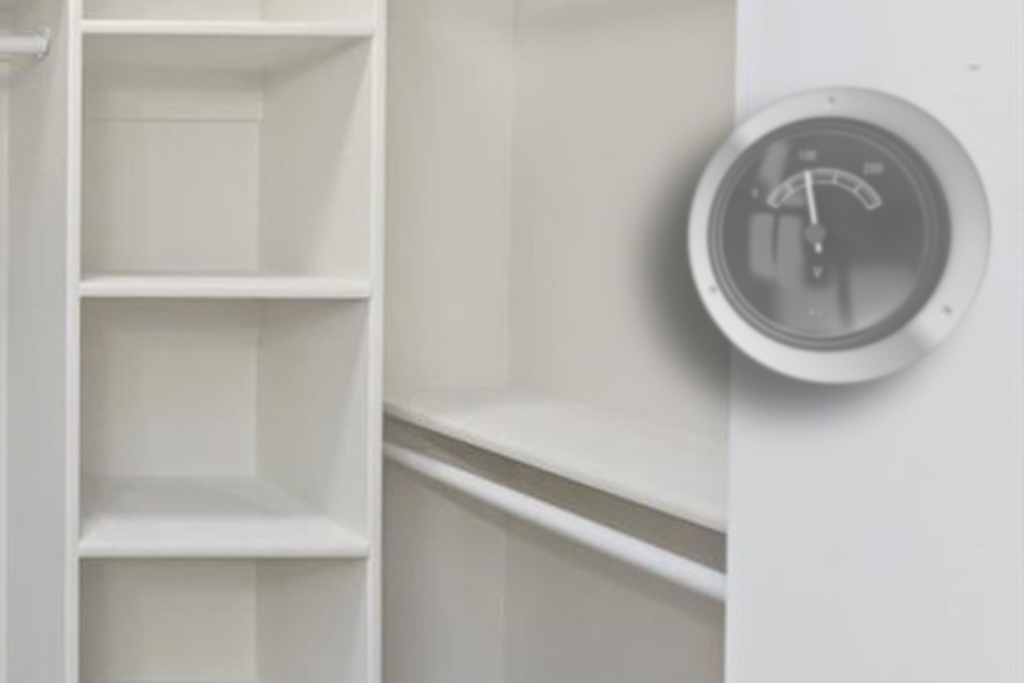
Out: {"value": 100, "unit": "V"}
